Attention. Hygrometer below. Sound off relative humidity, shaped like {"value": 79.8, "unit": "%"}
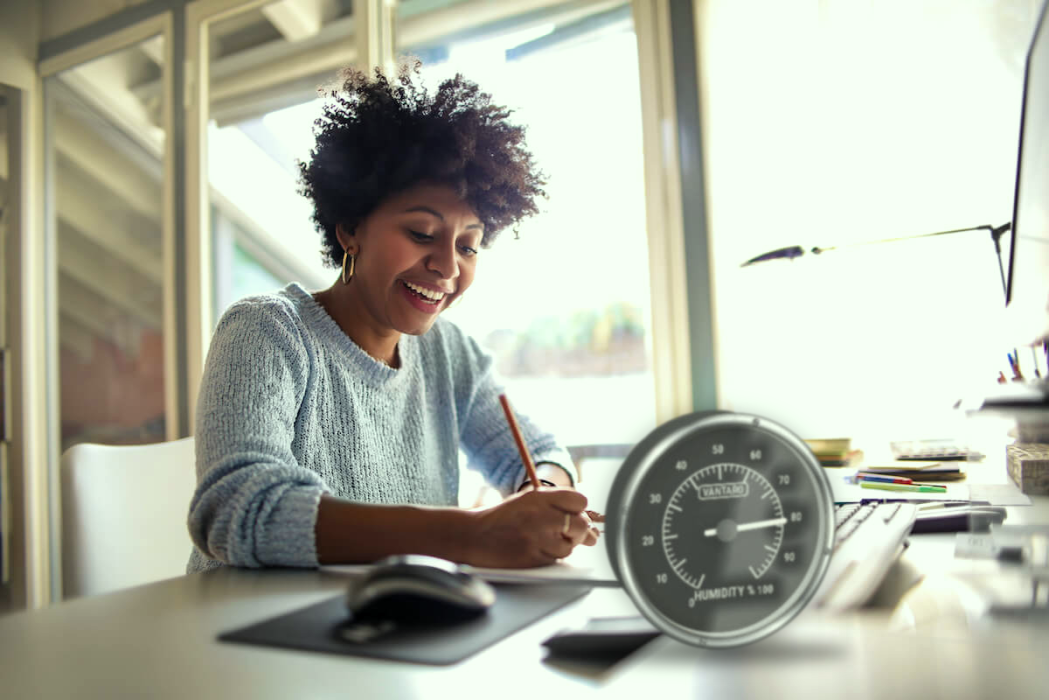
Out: {"value": 80, "unit": "%"}
